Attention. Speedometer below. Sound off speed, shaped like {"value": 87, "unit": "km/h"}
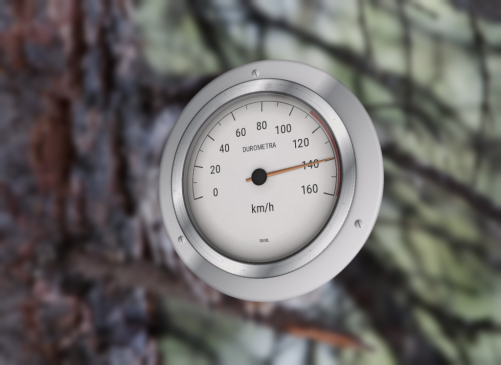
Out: {"value": 140, "unit": "km/h"}
